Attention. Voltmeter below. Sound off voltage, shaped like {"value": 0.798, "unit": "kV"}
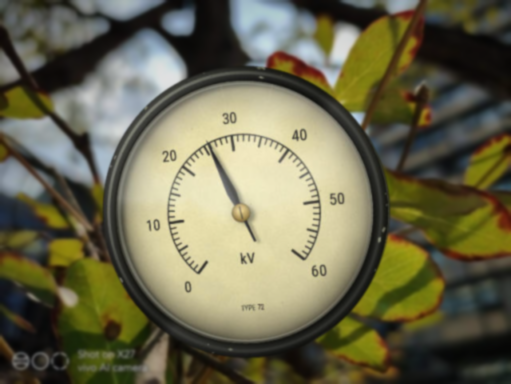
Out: {"value": 26, "unit": "kV"}
